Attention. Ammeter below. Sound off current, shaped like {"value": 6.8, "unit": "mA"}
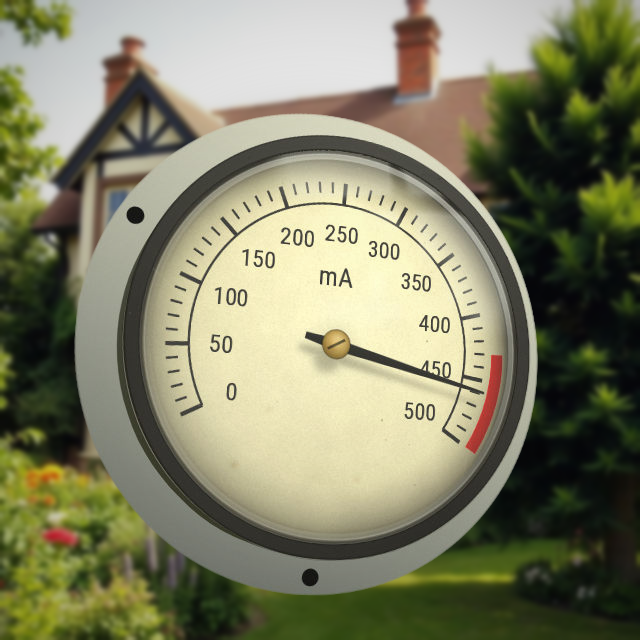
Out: {"value": 460, "unit": "mA"}
